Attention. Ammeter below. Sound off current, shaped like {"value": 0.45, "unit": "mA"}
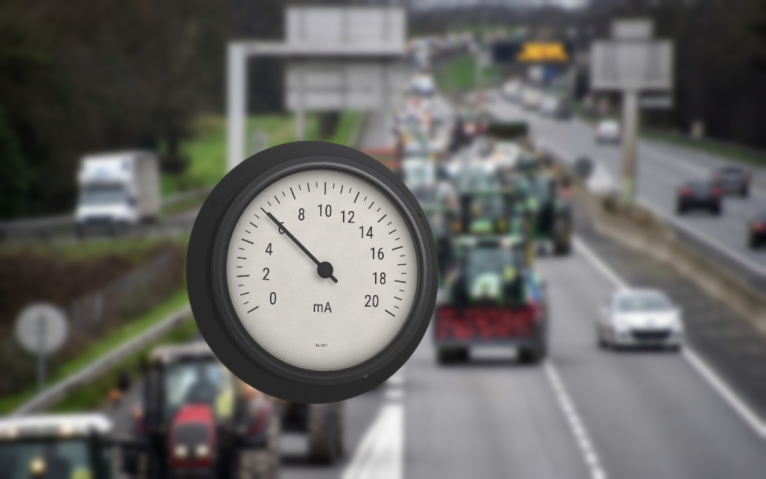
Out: {"value": 6, "unit": "mA"}
